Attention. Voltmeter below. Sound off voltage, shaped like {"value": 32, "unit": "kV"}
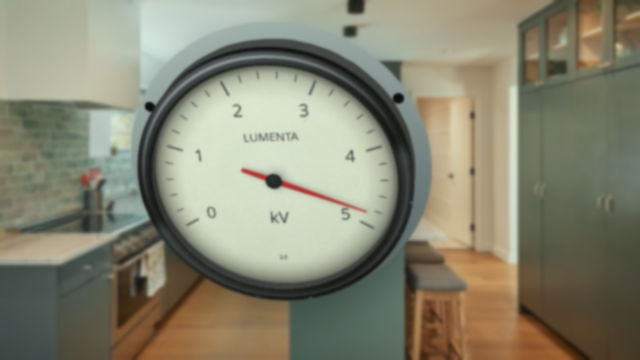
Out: {"value": 4.8, "unit": "kV"}
